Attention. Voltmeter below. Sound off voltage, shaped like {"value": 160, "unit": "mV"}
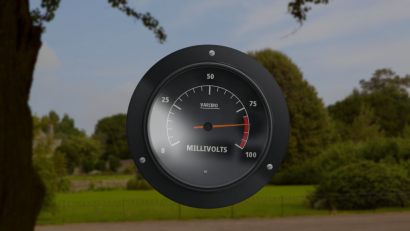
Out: {"value": 85, "unit": "mV"}
